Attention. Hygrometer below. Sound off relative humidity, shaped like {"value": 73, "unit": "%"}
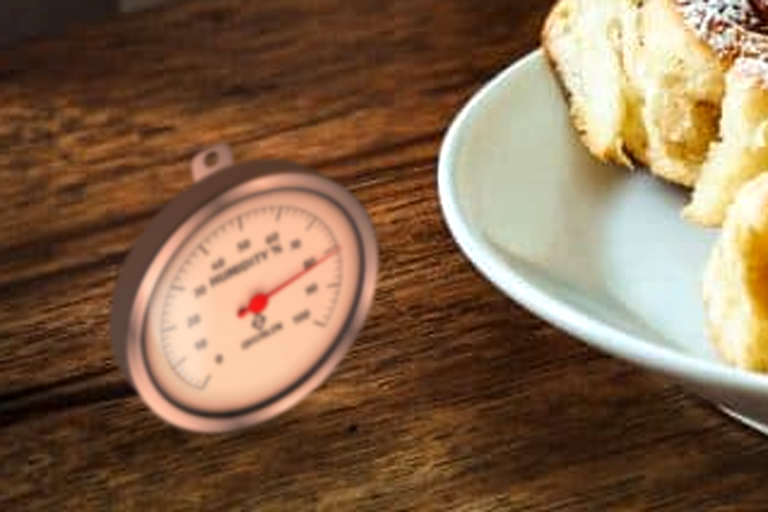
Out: {"value": 80, "unit": "%"}
